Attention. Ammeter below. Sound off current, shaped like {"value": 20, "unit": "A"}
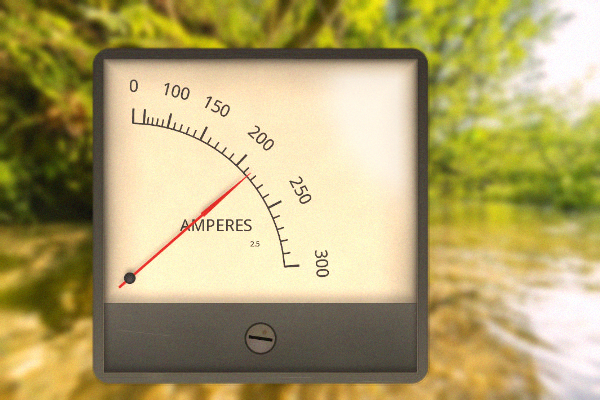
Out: {"value": 215, "unit": "A"}
